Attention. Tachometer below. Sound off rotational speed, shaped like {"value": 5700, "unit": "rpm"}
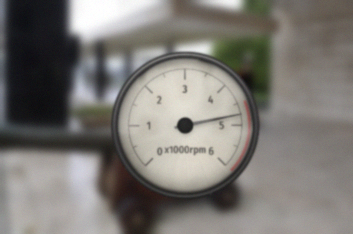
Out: {"value": 4750, "unit": "rpm"}
